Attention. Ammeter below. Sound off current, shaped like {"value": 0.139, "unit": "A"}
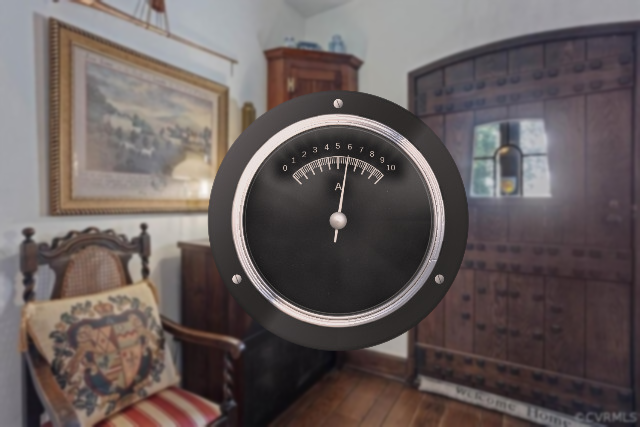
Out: {"value": 6, "unit": "A"}
